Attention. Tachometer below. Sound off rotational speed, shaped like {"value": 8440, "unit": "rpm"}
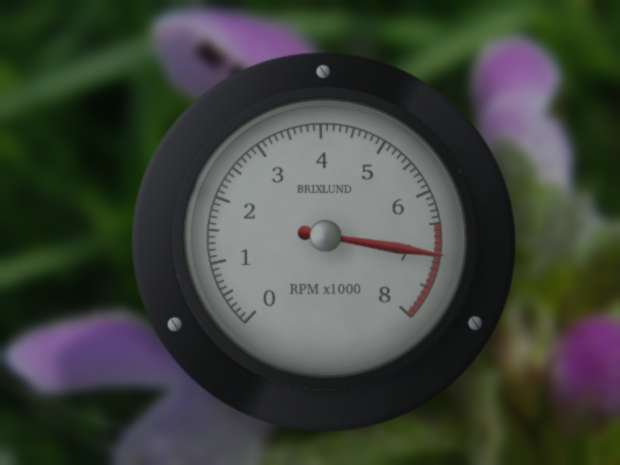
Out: {"value": 7000, "unit": "rpm"}
